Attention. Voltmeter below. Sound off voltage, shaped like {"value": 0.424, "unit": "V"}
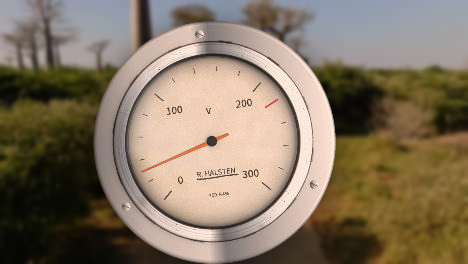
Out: {"value": 30, "unit": "V"}
